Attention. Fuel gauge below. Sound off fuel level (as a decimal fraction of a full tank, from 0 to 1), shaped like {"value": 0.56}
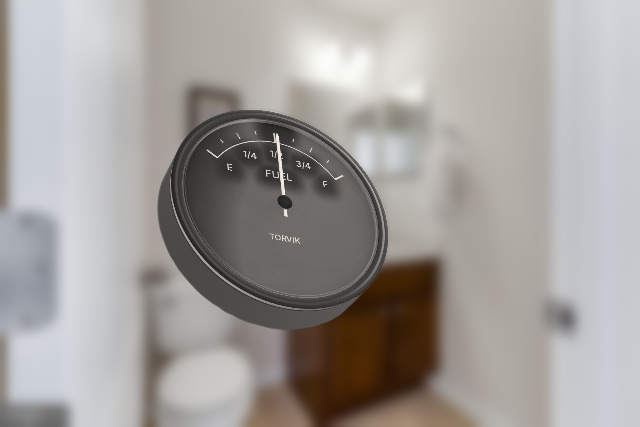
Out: {"value": 0.5}
